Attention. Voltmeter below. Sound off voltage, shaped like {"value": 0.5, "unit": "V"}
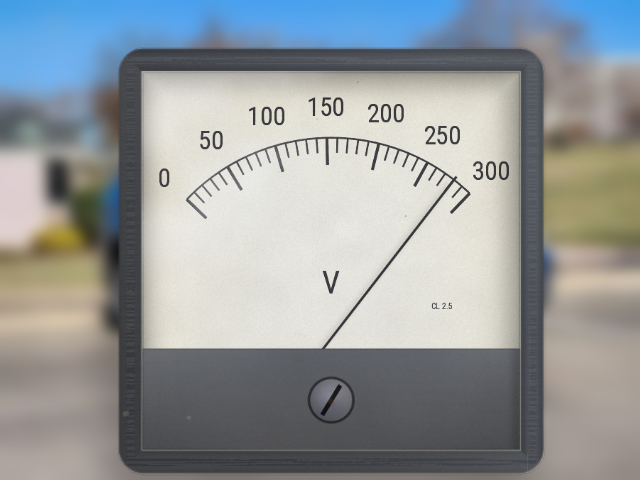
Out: {"value": 280, "unit": "V"}
